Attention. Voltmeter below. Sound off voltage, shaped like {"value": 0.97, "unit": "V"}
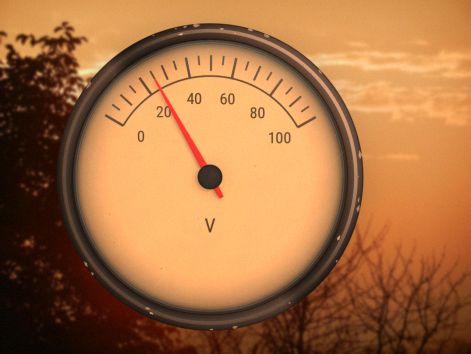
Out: {"value": 25, "unit": "V"}
